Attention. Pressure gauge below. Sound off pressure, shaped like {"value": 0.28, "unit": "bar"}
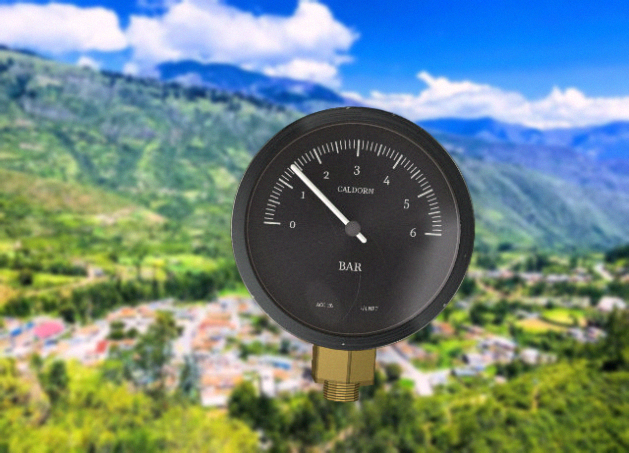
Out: {"value": 1.4, "unit": "bar"}
